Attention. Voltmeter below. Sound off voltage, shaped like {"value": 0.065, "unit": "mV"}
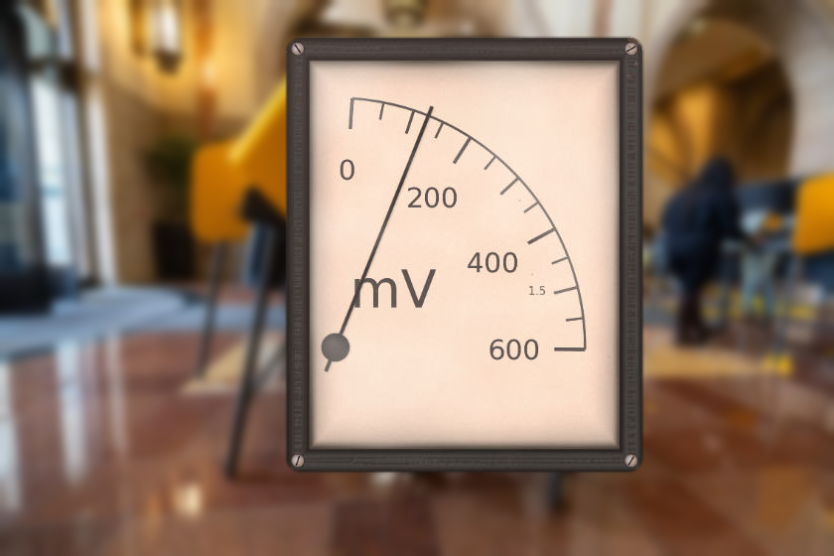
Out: {"value": 125, "unit": "mV"}
